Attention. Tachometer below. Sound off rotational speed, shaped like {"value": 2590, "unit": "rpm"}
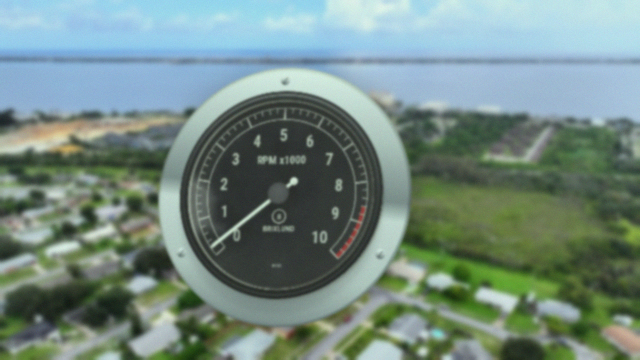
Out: {"value": 200, "unit": "rpm"}
